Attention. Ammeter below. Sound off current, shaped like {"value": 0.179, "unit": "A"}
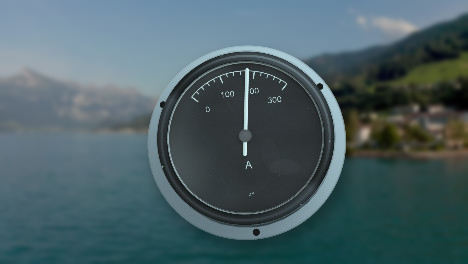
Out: {"value": 180, "unit": "A"}
